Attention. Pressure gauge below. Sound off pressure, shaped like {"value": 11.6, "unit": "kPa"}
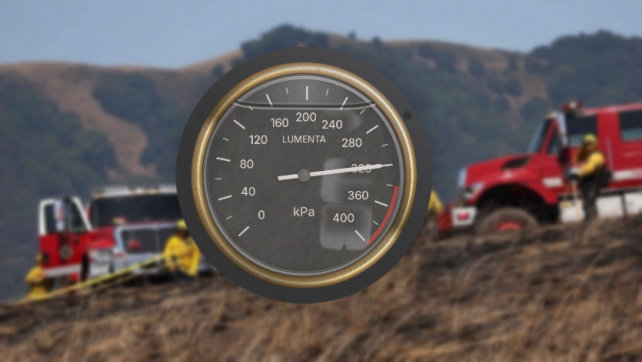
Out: {"value": 320, "unit": "kPa"}
